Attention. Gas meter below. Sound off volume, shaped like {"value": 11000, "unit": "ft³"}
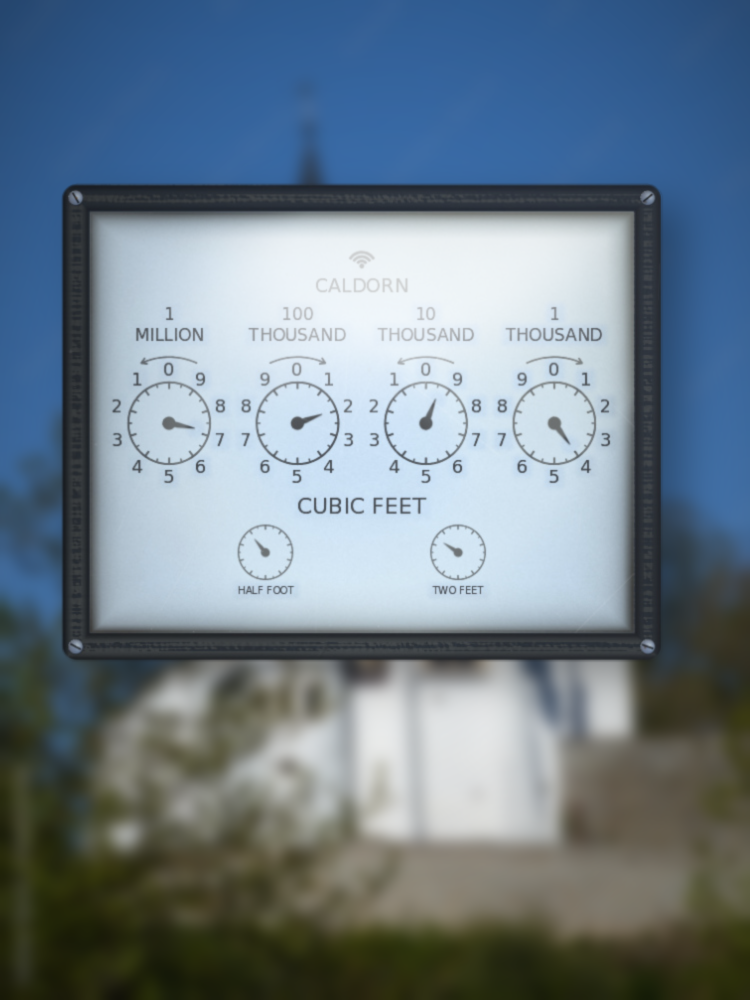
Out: {"value": 719400, "unit": "ft³"}
